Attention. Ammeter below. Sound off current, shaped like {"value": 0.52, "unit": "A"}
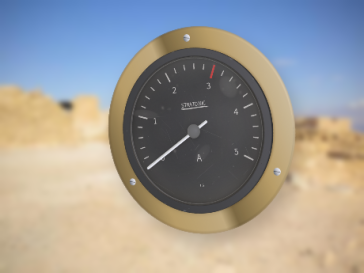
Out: {"value": 0, "unit": "A"}
